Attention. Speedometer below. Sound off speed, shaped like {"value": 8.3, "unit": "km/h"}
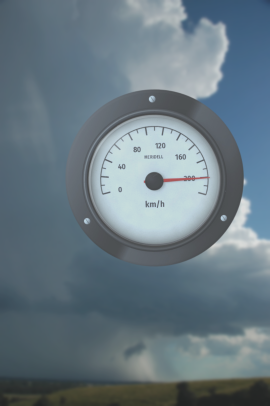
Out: {"value": 200, "unit": "km/h"}
